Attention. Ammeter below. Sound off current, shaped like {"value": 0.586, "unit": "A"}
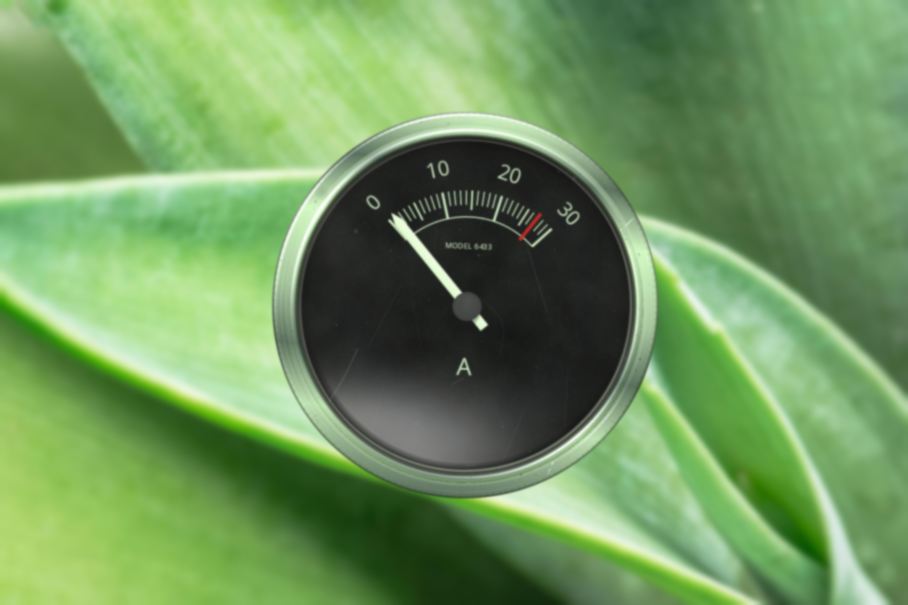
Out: {"value": 1, "unit": "A"}
